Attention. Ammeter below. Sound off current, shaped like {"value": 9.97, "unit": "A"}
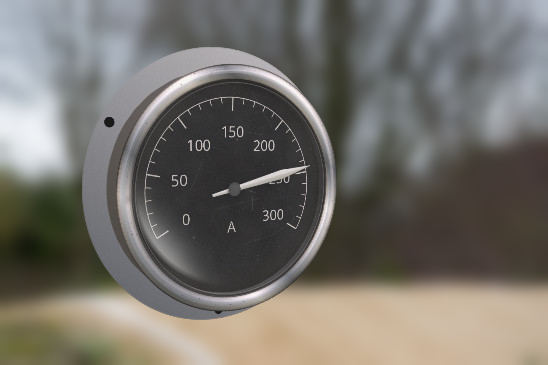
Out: {"value": 245, "unit": "A"}
